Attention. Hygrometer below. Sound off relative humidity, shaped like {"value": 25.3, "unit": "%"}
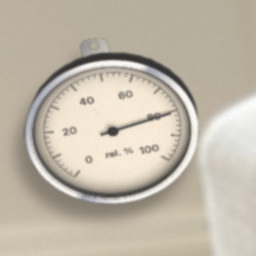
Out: {"value": 80, "unit": "%"}
